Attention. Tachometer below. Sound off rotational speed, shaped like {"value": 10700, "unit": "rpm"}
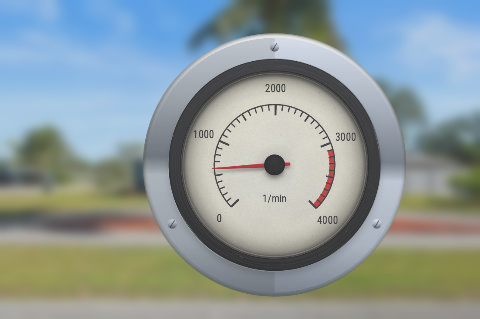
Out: {"value": 600, "unit": "rpm"}
